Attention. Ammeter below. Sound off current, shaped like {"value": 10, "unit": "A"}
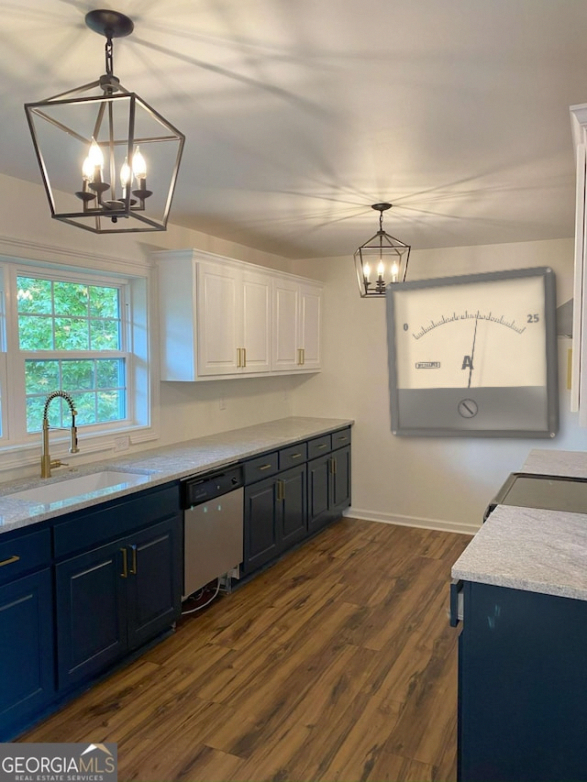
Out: {"value": 15, "unit": "A"}
